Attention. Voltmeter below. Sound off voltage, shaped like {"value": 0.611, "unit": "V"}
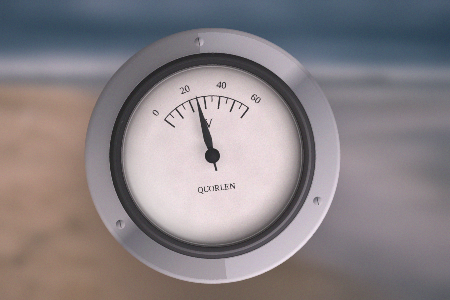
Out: {"value": 25, "unit": "V"}
